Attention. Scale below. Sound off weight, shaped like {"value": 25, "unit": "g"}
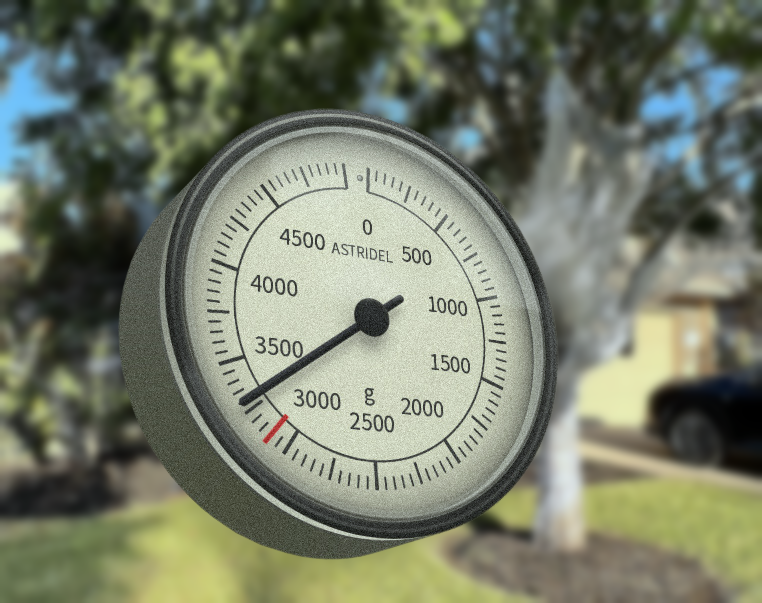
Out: {"value": 3300, "unit": "g"}
